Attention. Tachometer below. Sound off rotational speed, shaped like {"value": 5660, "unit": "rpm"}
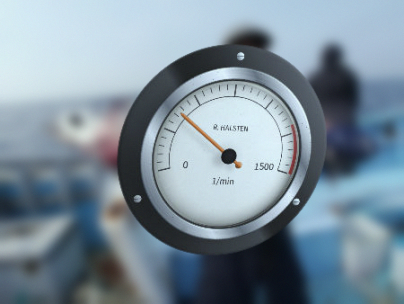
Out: {"value": 375, "unit": "rpm"}
